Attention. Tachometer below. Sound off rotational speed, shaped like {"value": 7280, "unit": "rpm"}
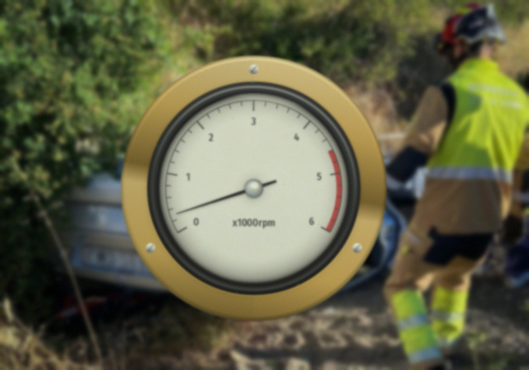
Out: {"value": 300, "unit": "rpm"}
